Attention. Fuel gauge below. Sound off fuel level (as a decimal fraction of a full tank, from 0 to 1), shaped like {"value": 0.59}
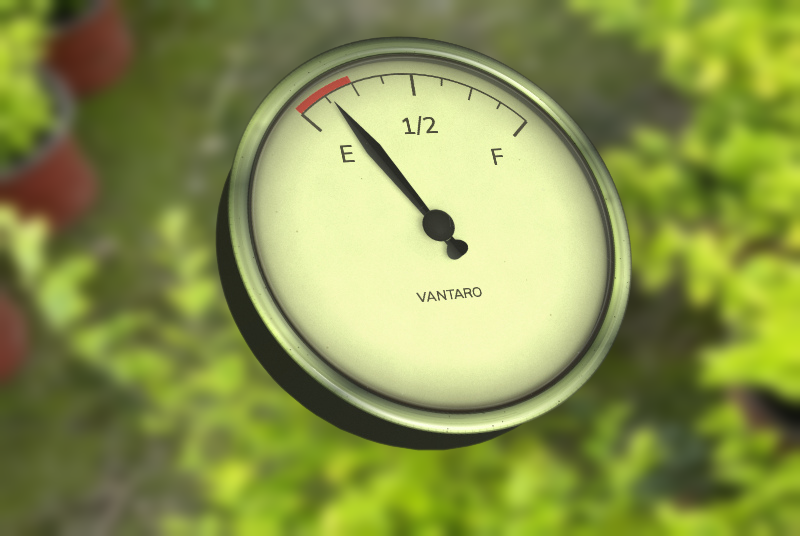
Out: {"value": 0.125}
